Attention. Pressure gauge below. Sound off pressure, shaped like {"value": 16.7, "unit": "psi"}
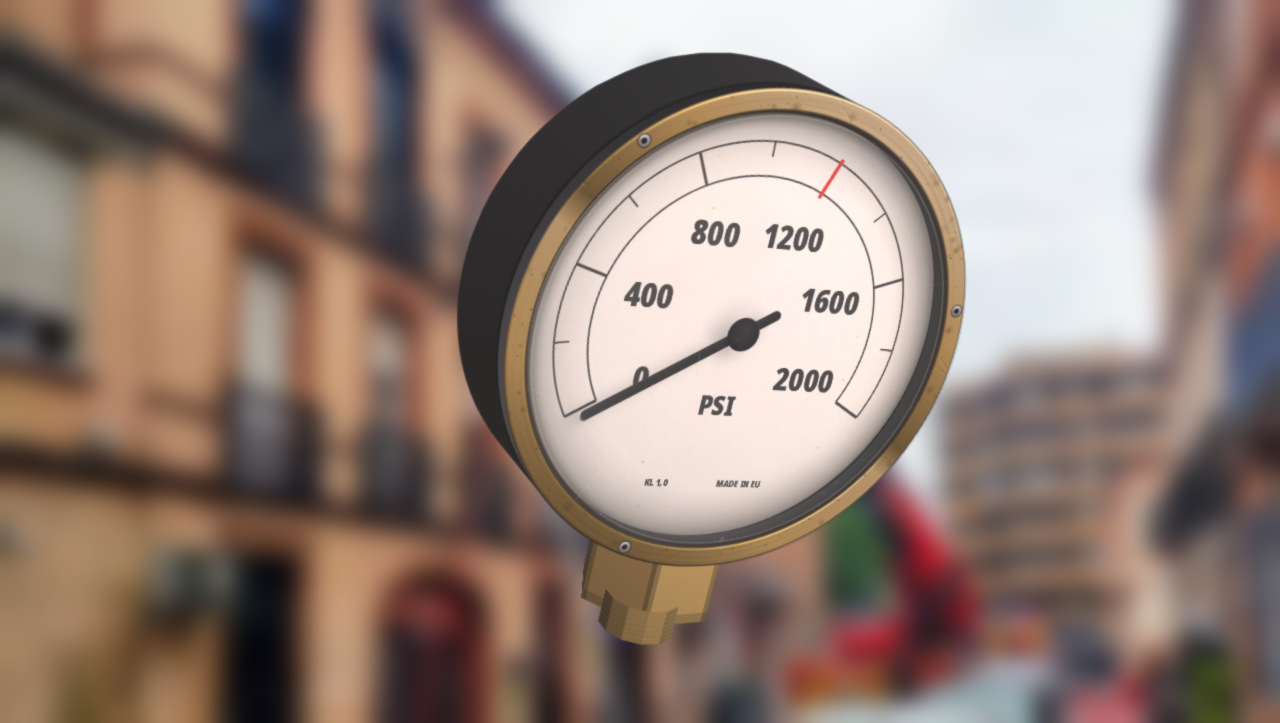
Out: {"value": 0, "unit": "psi"}
